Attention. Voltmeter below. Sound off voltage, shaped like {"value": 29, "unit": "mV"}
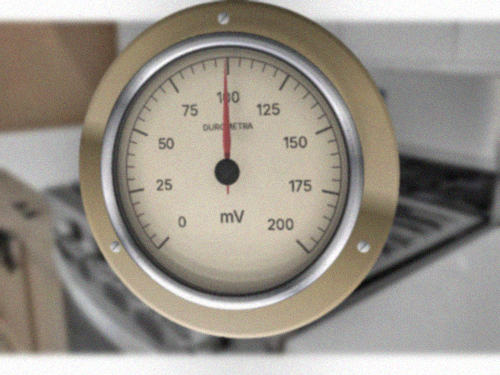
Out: {"value": 100, "unit": "mV"}
